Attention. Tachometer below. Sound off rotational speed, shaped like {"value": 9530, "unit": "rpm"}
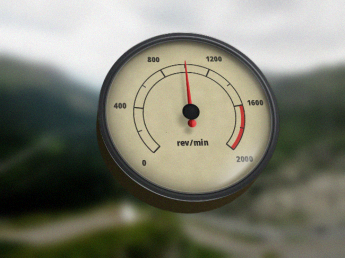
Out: {"value": 1000, "unit": "rpm"}
